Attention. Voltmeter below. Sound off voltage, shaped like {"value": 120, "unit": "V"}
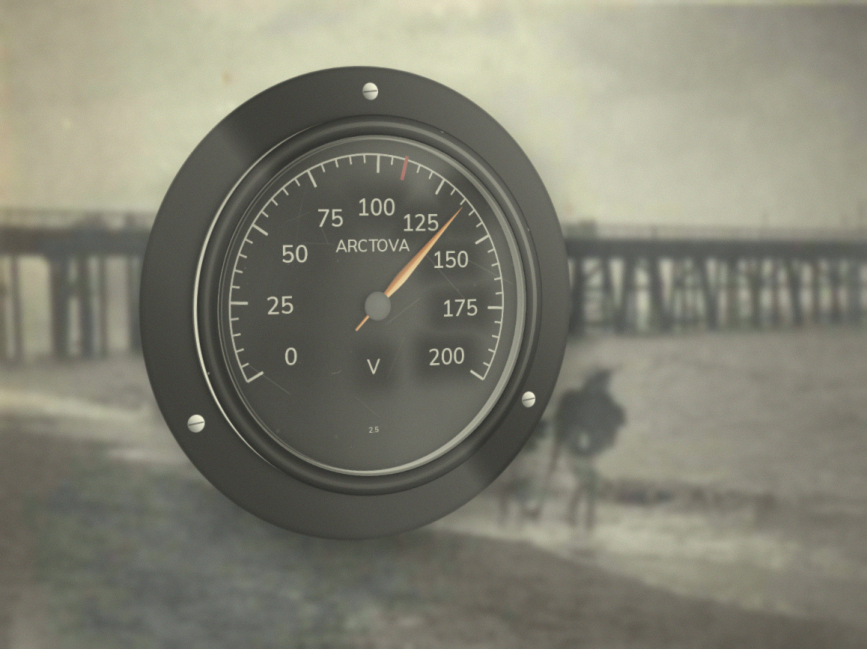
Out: {"value": 135, "unit": "V"}
